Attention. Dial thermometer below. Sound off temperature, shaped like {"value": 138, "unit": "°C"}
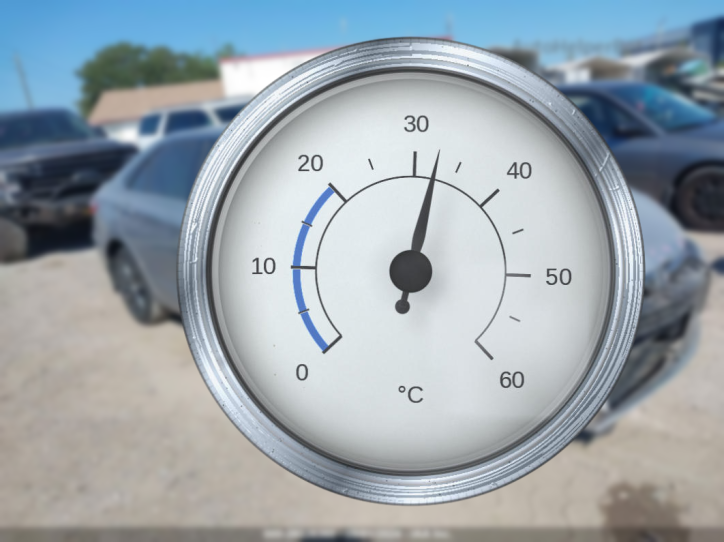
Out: {"value": 32.5, "unit": "°C"}
